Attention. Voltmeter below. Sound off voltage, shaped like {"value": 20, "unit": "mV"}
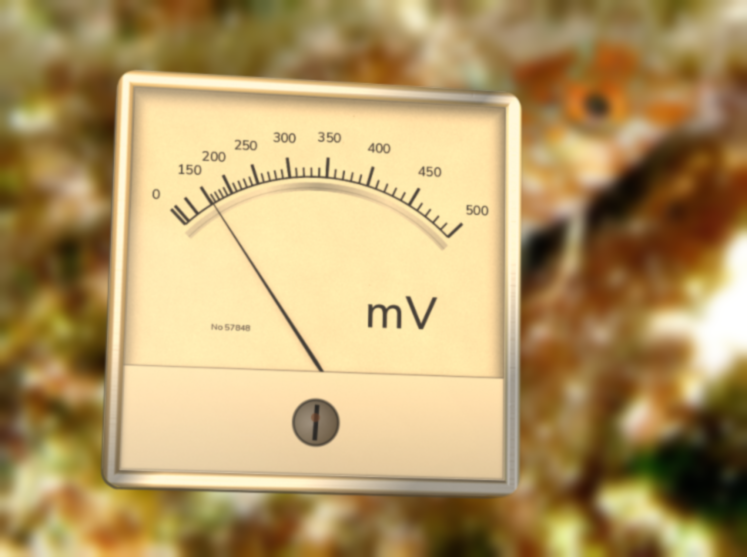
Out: {"value": 150, "unit": "mV"}
